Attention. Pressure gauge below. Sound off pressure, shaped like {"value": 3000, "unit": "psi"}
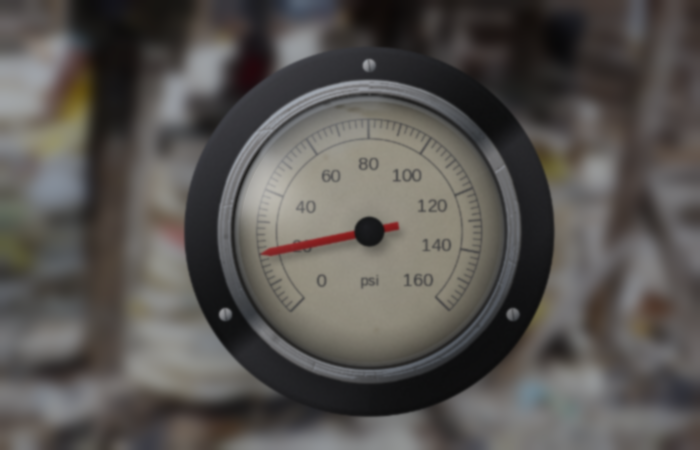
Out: {"value": 20, "unit": "psi"}
